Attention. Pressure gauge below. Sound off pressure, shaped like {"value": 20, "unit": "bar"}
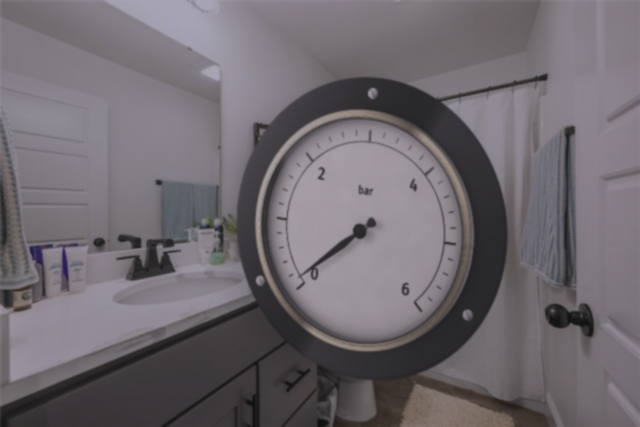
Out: {"value": 0.1, "unit": "bar"}
